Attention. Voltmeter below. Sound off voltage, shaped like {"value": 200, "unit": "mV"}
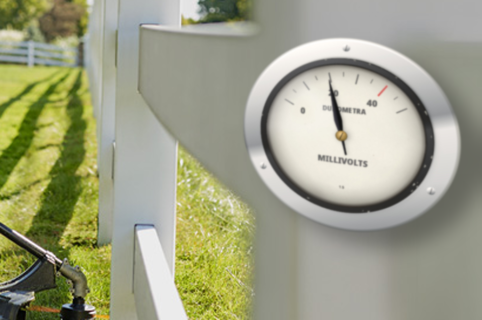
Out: {"value": 20, "unit": "mV"}
